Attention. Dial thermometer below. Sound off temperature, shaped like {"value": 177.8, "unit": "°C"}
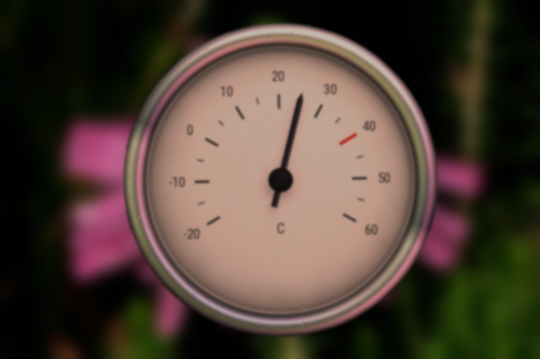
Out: {"value": 25, "unit": "°C"}
